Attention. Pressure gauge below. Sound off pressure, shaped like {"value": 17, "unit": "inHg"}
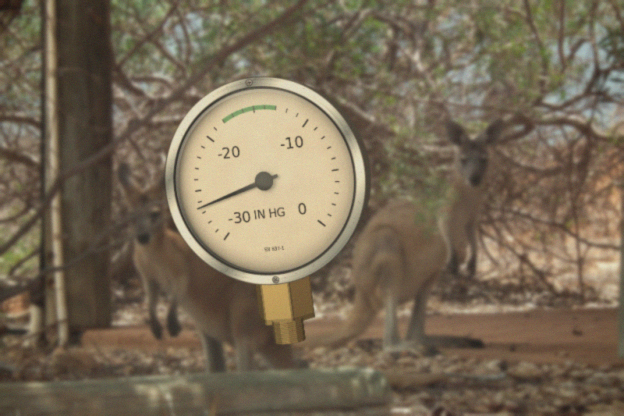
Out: {"value": -26.5, "unit": "inHg"}
